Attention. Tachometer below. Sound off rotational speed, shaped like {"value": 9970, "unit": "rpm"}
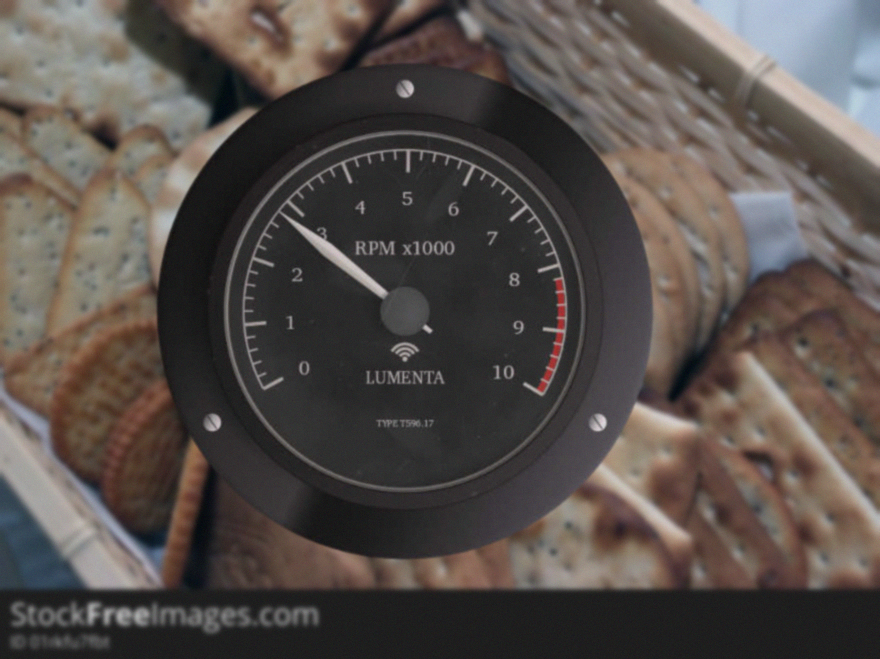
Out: {"value": 2800, "unit": "rpm"}
